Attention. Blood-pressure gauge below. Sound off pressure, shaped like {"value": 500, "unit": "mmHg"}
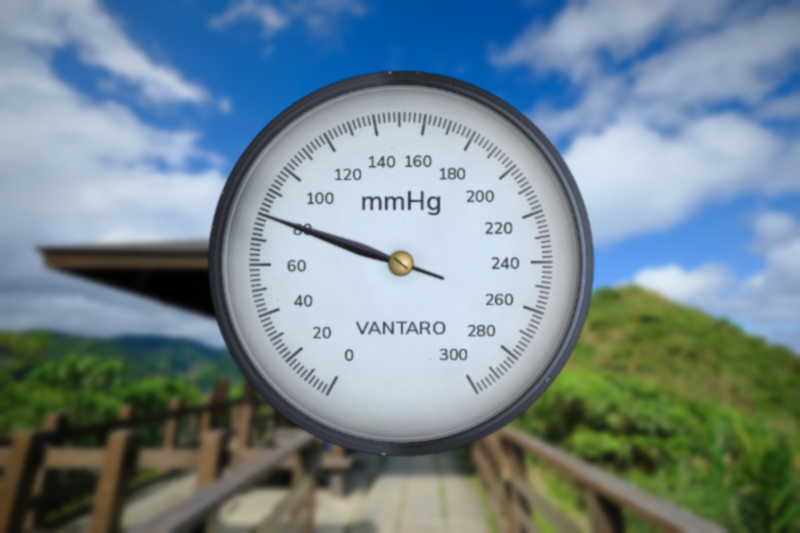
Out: {"value": 80, "unit": "mmHg"}
